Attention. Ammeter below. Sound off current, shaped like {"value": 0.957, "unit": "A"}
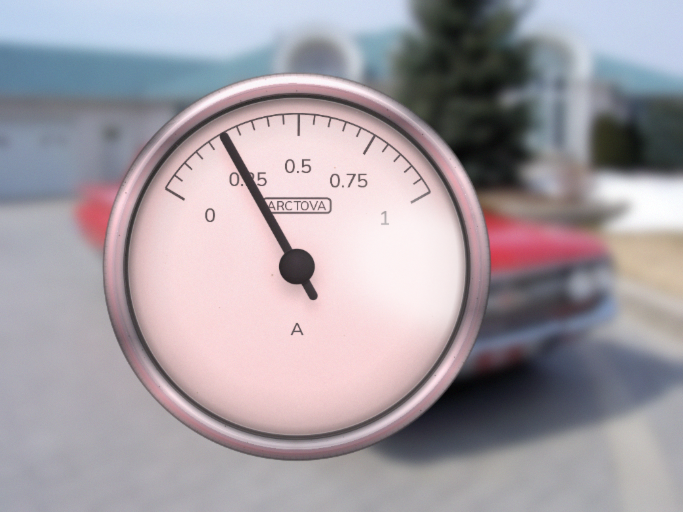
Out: {"value": 0.25, "unit": "A"}
